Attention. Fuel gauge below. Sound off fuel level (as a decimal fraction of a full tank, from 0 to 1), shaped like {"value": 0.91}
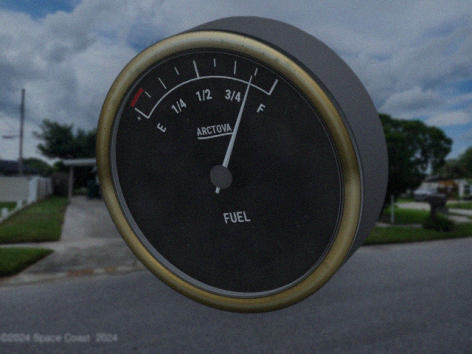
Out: {"value": 0.875}
